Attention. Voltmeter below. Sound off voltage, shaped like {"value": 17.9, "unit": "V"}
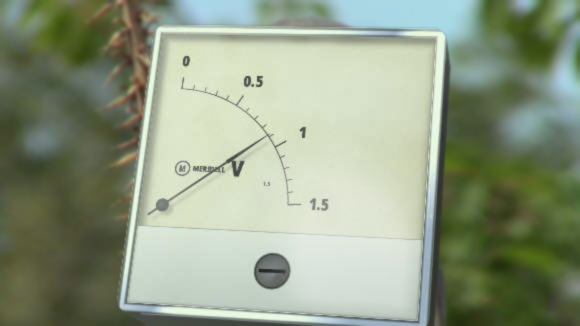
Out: {"value": 0.9, "unit": "V"}
